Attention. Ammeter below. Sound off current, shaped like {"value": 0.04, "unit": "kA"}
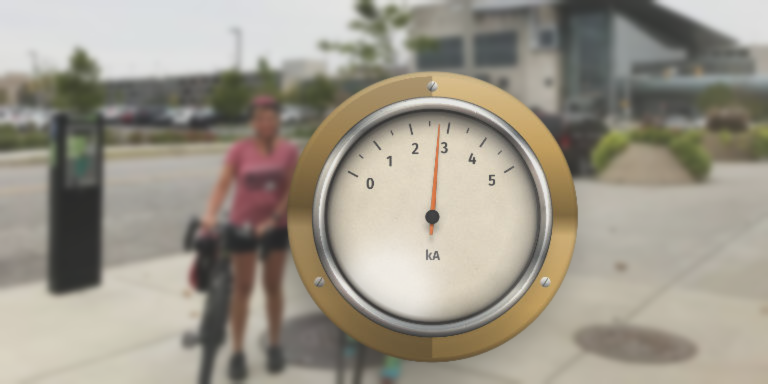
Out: {"value": 2.75, "unit": "kA"}
